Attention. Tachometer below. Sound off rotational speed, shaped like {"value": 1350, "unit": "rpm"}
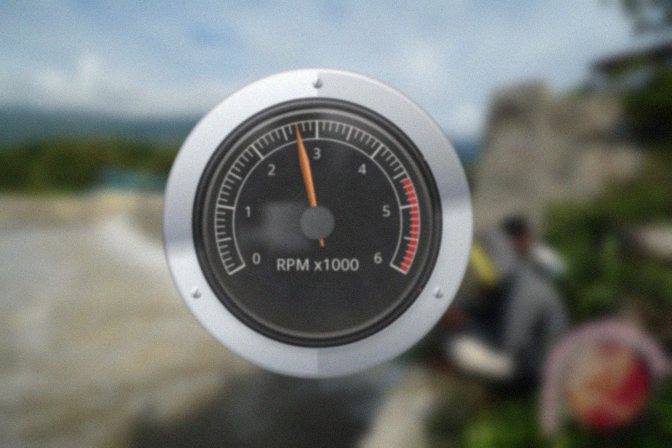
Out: {"value": 2700, "unit": "rpm"}
